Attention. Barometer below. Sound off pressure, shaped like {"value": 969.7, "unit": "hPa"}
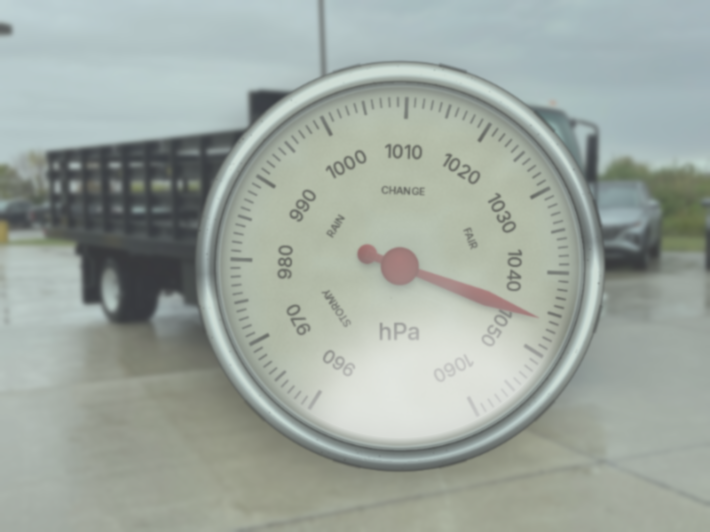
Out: {"value": 1046, "unit": "hPa"}
